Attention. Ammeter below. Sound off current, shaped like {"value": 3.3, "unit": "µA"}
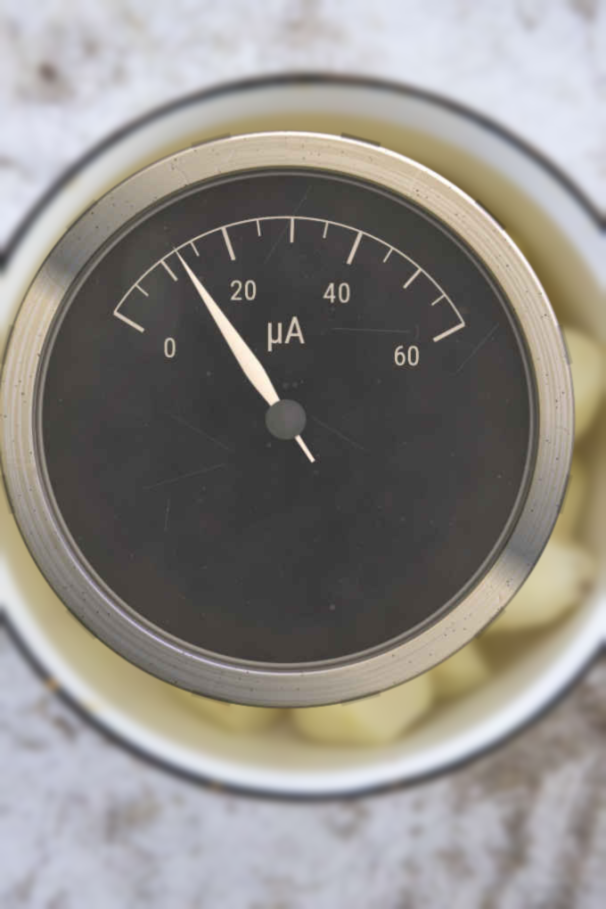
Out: {"value": 12.5, "unit": "µA"}
